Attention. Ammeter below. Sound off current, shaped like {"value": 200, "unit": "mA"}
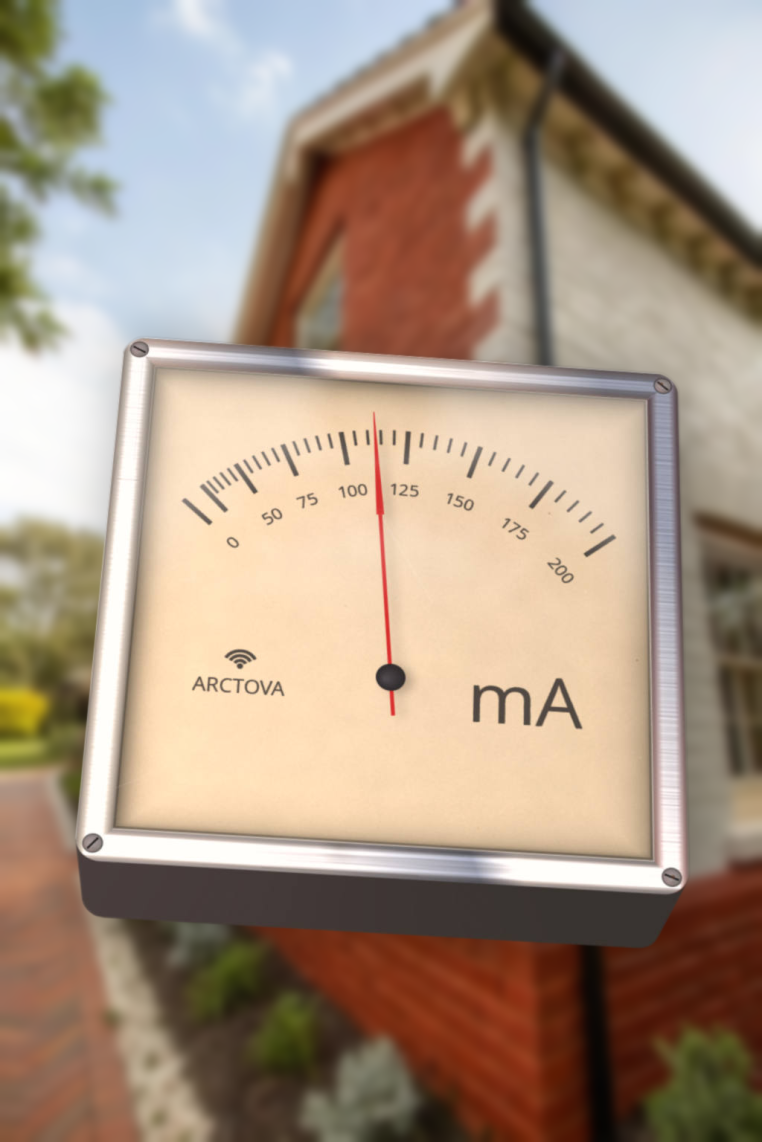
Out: {"value": 112.5, "unit": "mA"}
